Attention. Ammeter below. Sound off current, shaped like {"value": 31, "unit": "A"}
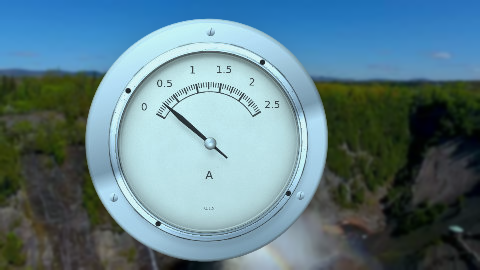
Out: {"value": 0.25, "unit": "A"}
